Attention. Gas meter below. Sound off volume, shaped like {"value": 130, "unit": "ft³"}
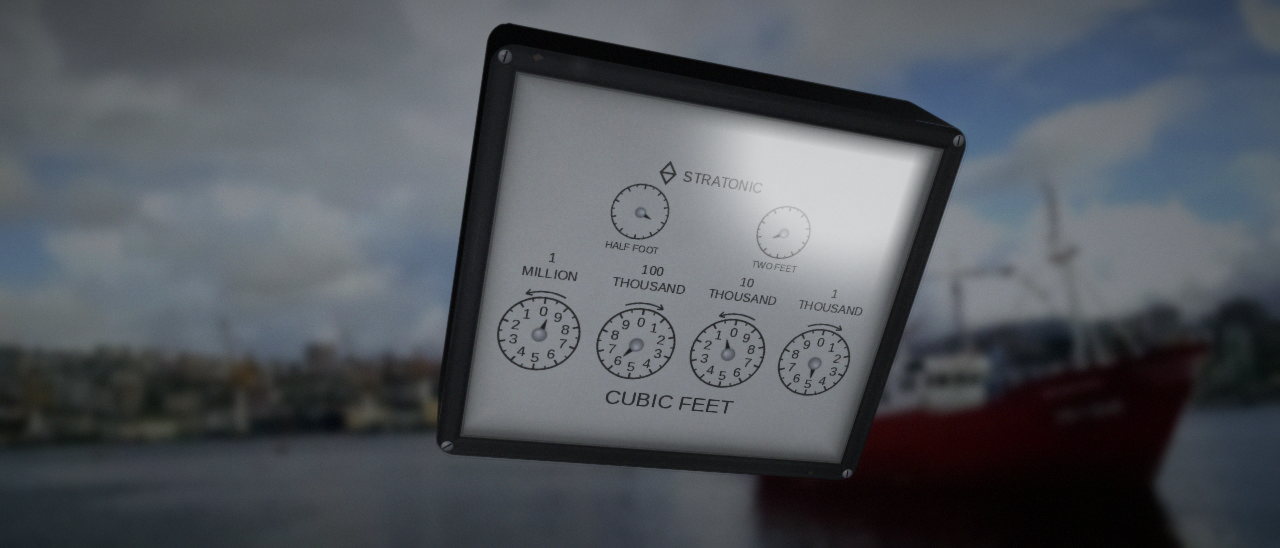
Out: {"value": 960500, "unit": "ft³"}
